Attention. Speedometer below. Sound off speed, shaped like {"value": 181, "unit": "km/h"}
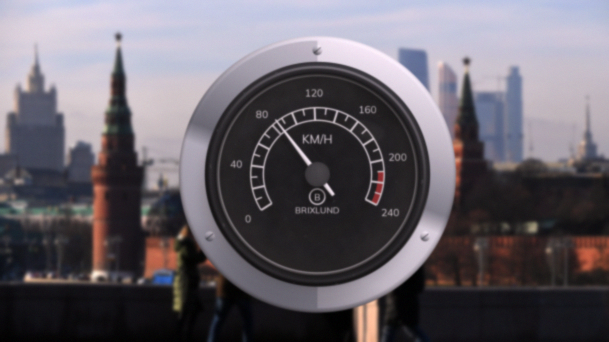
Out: {"value": 85, "unit": "km/h"}
